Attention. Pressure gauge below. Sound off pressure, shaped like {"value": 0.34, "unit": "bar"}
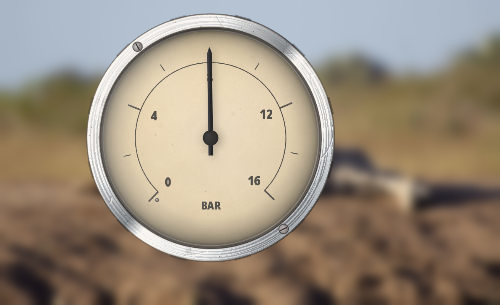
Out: {"value": 8, "unit": "bar"}
